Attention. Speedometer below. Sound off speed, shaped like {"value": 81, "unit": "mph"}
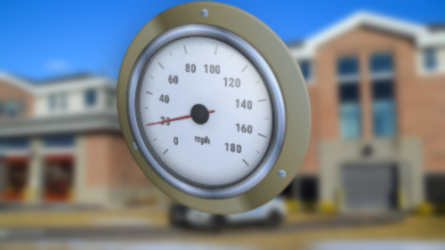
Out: {"value": 20, "unit": "mph"}
